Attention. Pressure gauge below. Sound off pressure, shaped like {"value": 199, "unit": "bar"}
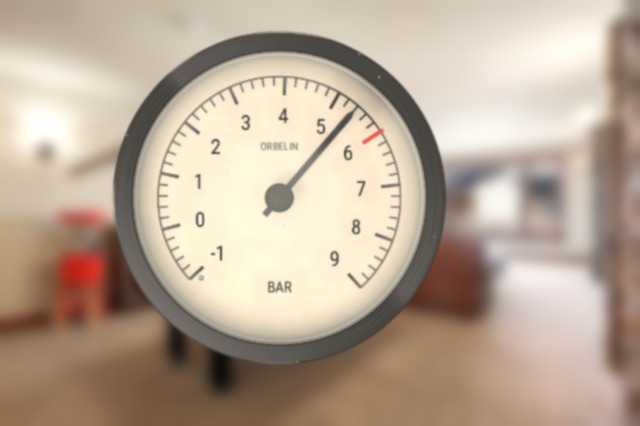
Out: {"value": 5.4, "unit": "bar"}
